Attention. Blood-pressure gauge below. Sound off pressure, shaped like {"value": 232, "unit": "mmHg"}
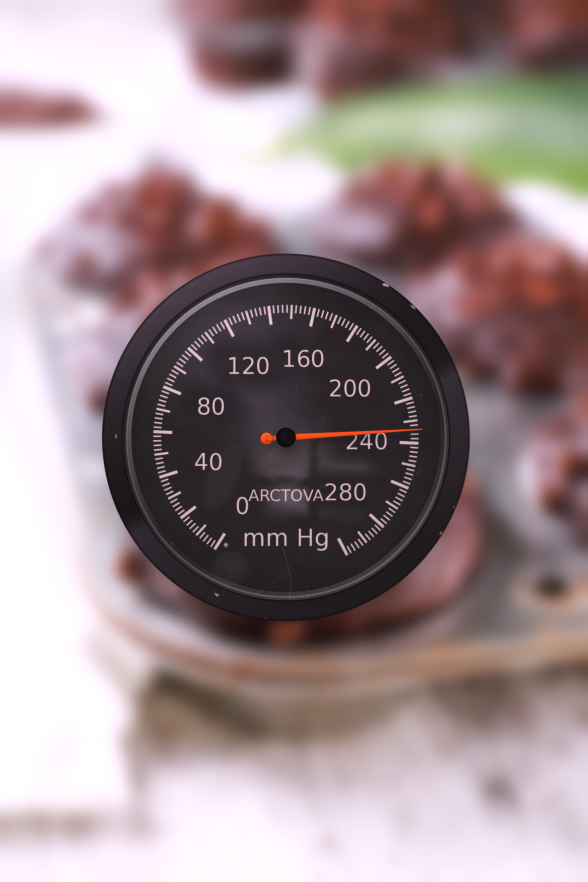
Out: {"value": 234, "unit": "mmHg"}
